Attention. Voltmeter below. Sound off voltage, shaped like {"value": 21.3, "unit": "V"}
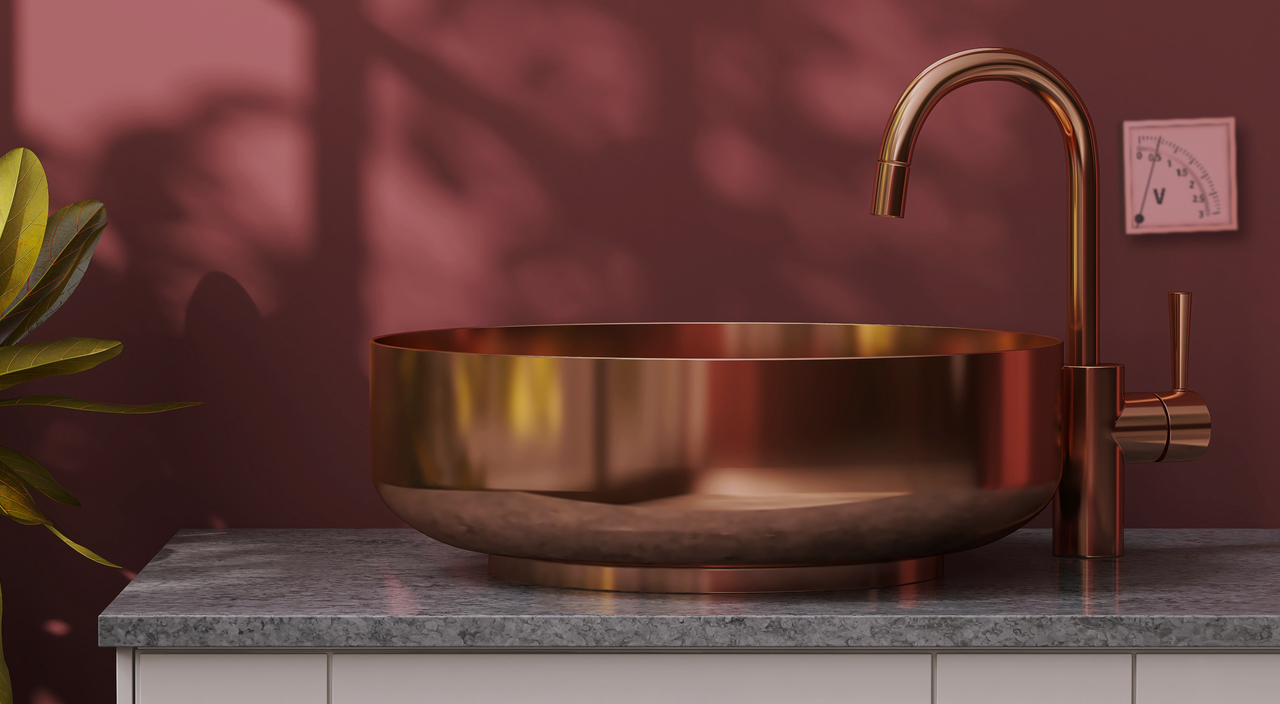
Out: {"value": 0.5, "unit": "V"}
